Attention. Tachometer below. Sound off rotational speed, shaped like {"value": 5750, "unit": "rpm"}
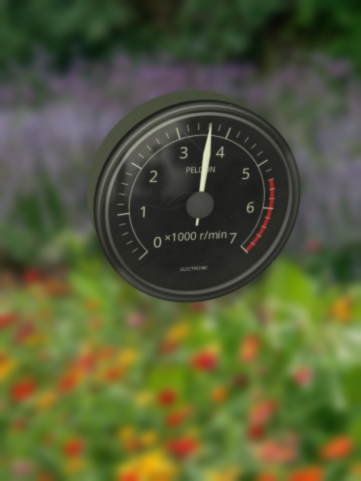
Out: {"value": 3600, "unit": "rpm"}
